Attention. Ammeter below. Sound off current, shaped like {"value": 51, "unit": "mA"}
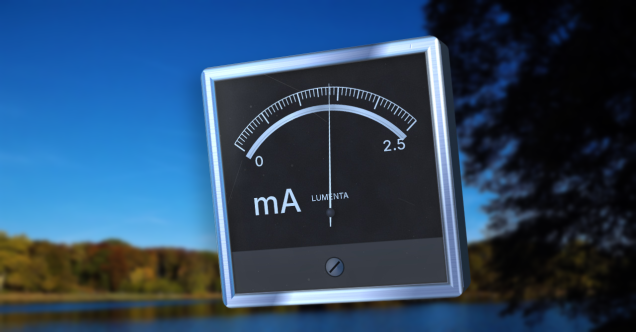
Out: {"value": 1.4, "unit": "mA"}
